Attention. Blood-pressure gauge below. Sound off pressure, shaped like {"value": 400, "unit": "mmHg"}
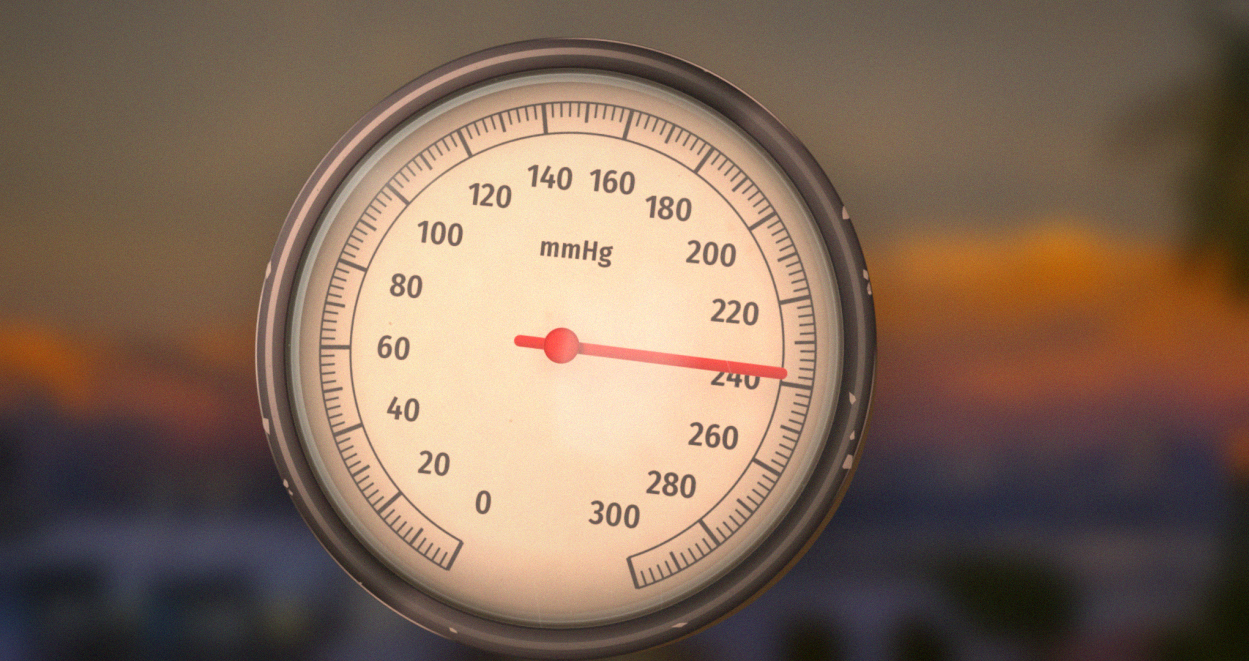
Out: {"value": 238, "unit": "mmHg"}
